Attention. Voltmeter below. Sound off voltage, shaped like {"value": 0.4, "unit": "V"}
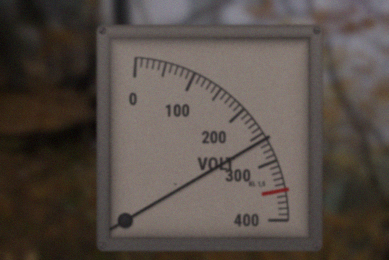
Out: {"value": 260, "unit": "V"}
